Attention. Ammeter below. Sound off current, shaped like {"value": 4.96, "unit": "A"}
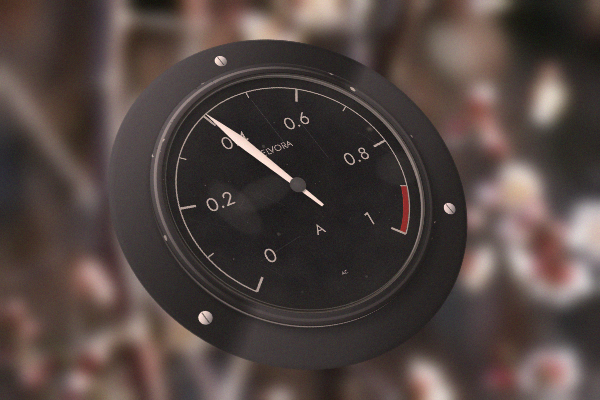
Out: {"value": 0.4, "unit": "A"}
